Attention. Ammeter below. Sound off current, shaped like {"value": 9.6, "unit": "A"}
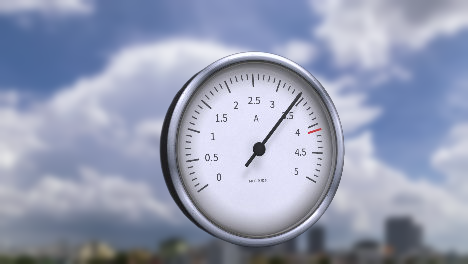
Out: {"value": 3.4, "unit": "A"}
